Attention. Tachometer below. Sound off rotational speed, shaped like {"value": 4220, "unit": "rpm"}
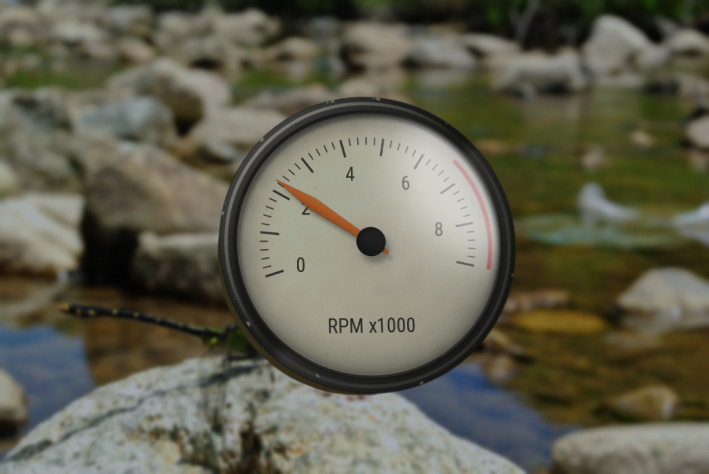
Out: {"value": 2200, "unit": "rpm"}
